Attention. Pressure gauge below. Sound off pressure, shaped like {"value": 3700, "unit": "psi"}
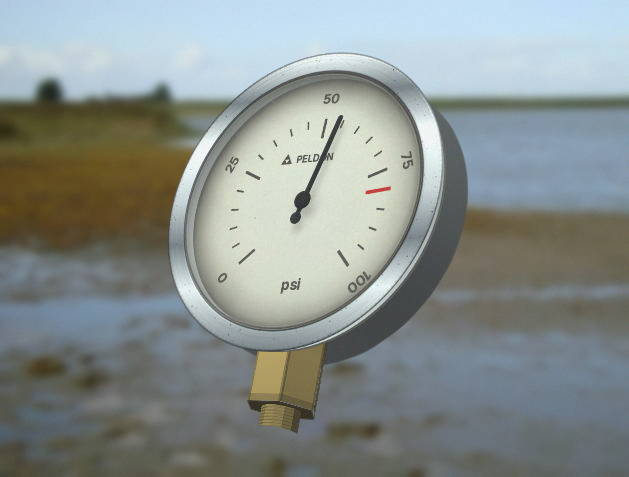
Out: {"value": 55, "unit": "psi"}
